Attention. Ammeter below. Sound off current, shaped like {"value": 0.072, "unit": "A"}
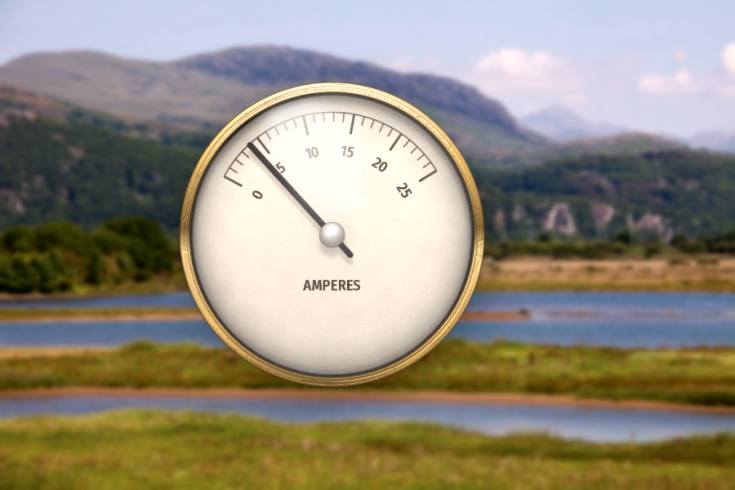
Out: {"value": 4, "unit": "A"}
